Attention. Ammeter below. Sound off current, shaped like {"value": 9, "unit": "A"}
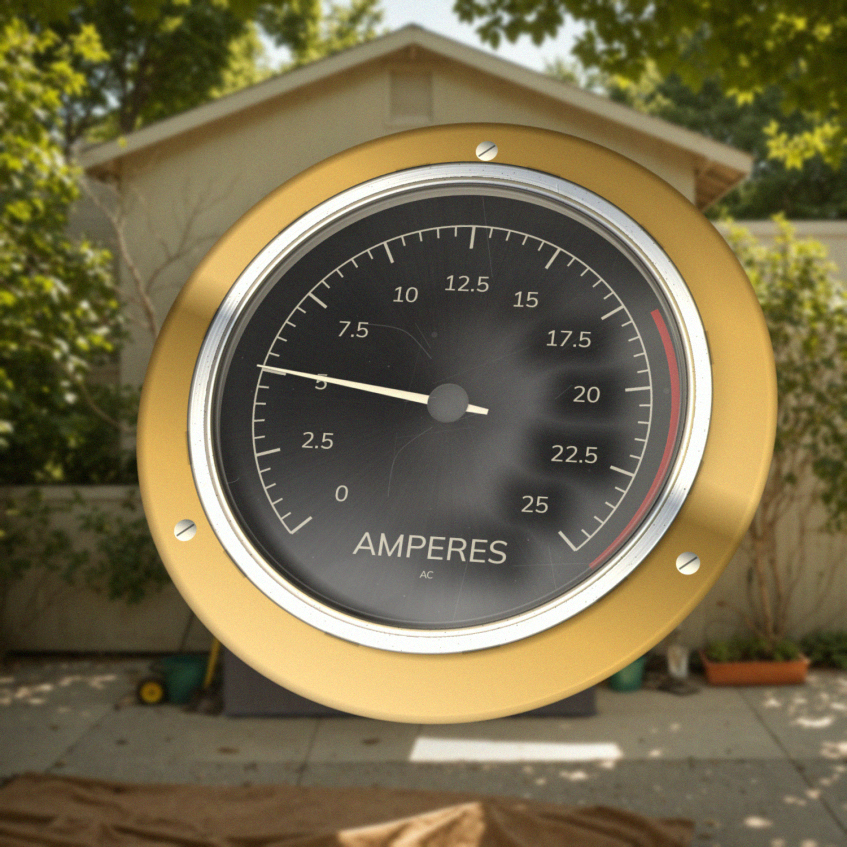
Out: {"value": 5, "unit": "A"}
